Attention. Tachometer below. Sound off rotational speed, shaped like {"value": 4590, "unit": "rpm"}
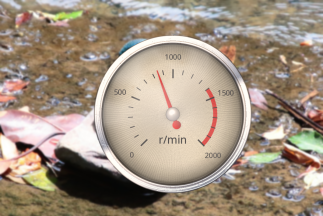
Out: {"value": 850, "unit": "rpm"}
